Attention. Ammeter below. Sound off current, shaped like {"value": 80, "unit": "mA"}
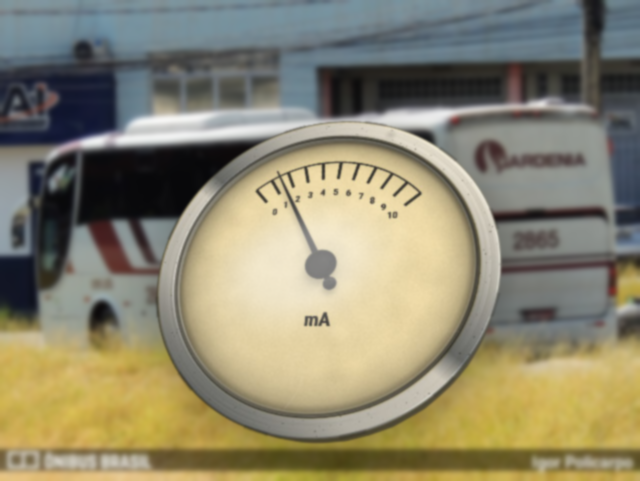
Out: {"value": 1.5, "unit": "mA"}
